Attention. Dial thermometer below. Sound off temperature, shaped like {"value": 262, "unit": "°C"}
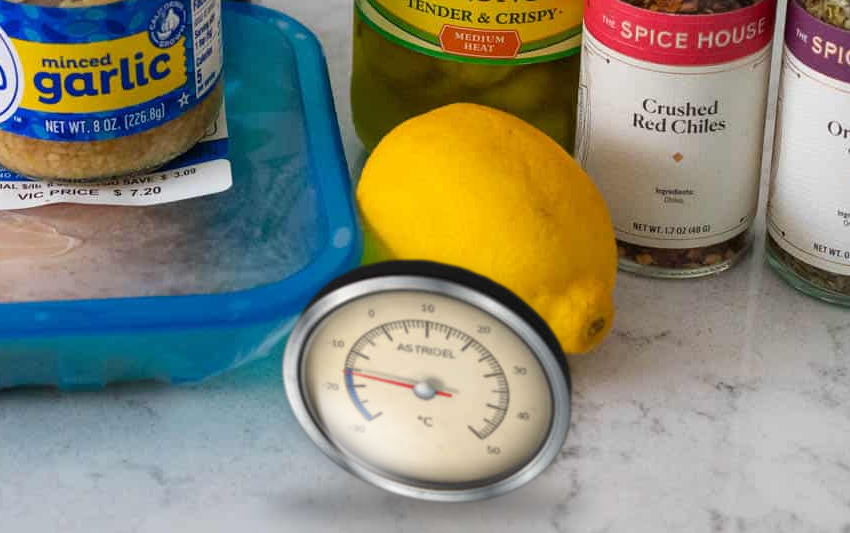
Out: {"value": -15, "unit": "°C"}
